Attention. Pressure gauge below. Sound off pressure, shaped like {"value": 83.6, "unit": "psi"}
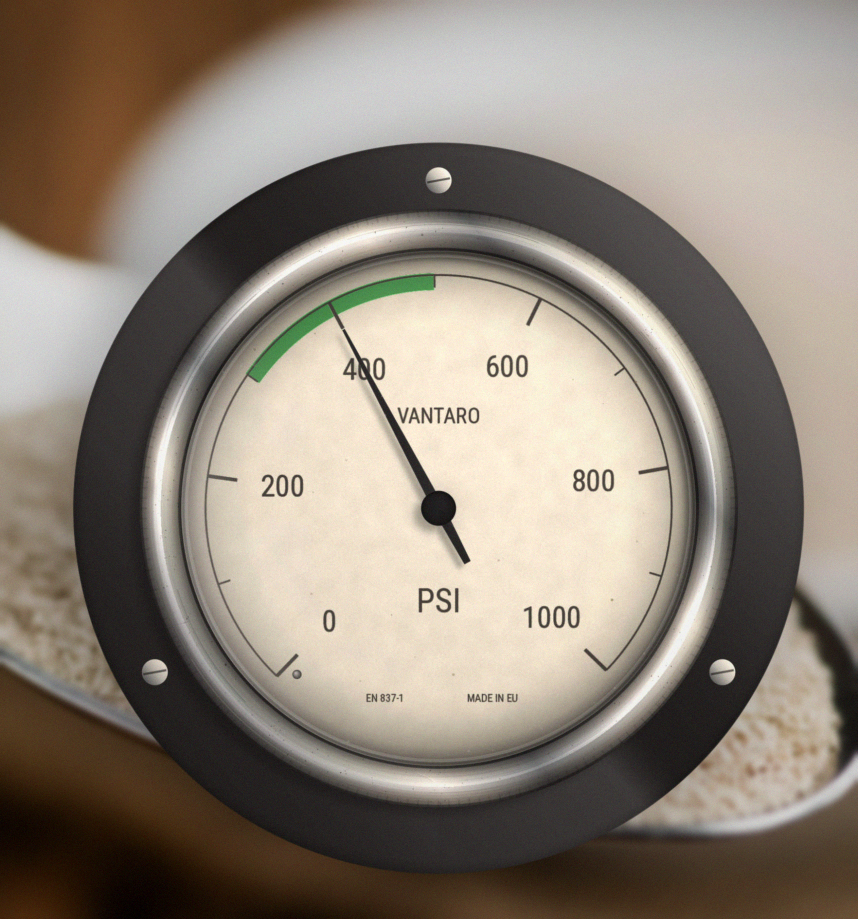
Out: {"value": 400, "unit": "psi"}
